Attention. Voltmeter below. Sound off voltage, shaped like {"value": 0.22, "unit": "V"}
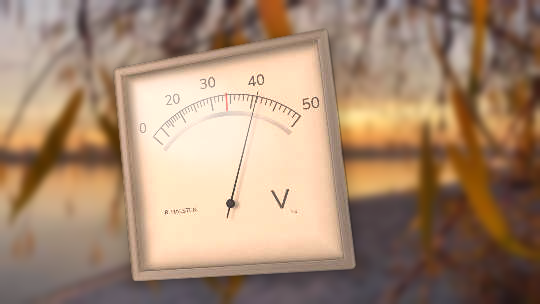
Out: {"value": 41, "unit": "V"}
